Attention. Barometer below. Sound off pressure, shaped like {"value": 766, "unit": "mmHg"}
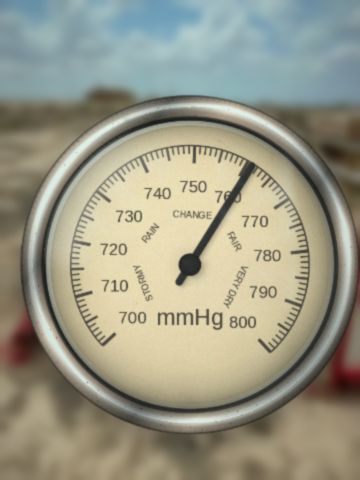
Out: {"value": 761, "unit": "mmHg"}
